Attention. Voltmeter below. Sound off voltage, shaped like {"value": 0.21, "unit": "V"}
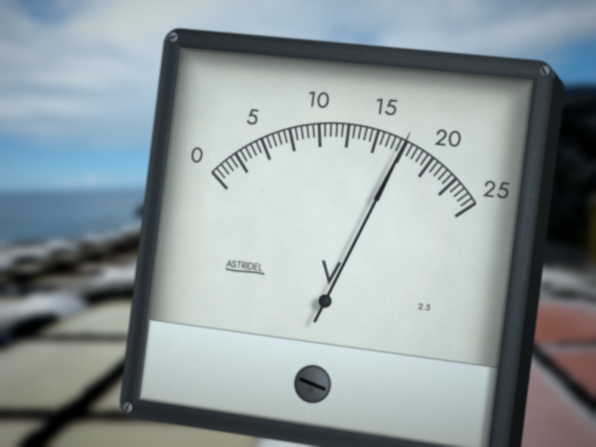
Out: {"value": 17.5, "unit": "V"}
